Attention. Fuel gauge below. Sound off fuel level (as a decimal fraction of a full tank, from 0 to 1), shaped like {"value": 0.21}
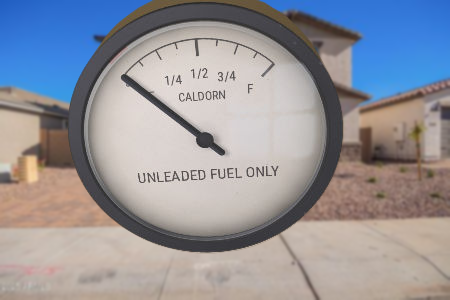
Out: {"value": 0}
